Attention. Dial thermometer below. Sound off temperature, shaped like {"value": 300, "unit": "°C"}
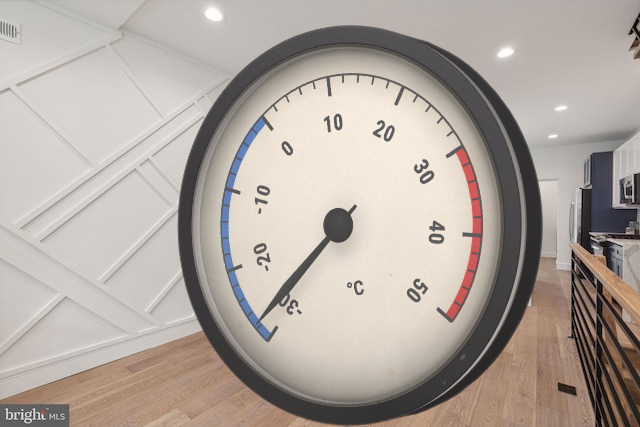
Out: {"value": -28, "unit": "°C"}
